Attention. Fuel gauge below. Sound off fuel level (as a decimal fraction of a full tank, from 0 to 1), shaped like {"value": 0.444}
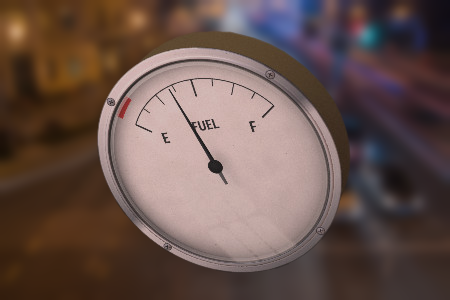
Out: {"value": 0.375}
